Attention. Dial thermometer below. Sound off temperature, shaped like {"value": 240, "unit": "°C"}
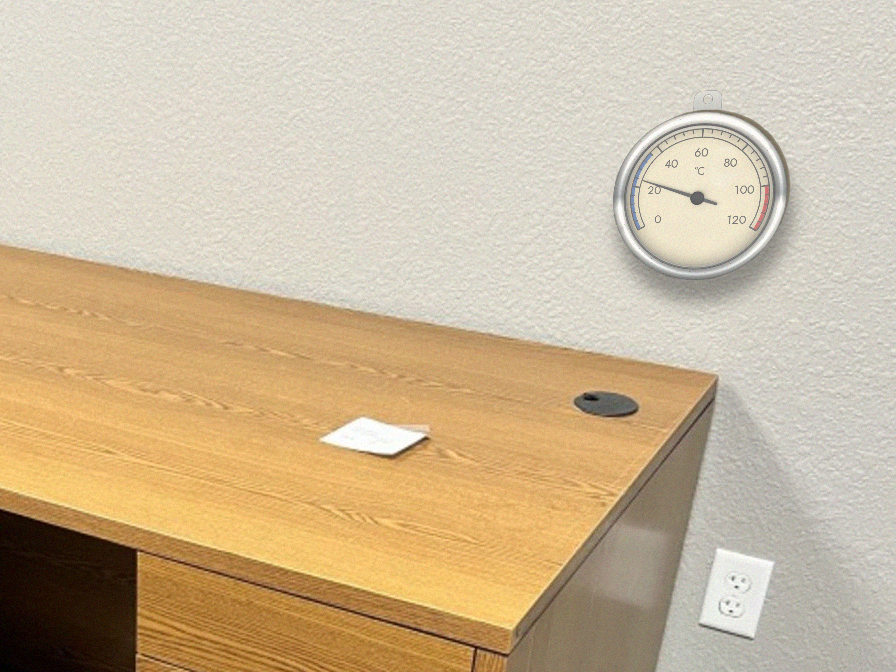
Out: {"value": 24, "unit": "°C"}
